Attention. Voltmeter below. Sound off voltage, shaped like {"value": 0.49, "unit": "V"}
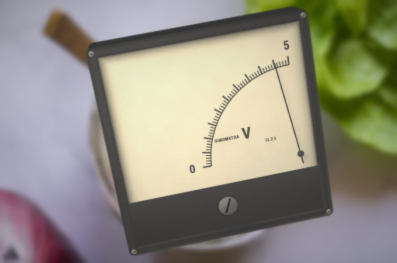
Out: {"value": 4.5, "unit": "V"}
